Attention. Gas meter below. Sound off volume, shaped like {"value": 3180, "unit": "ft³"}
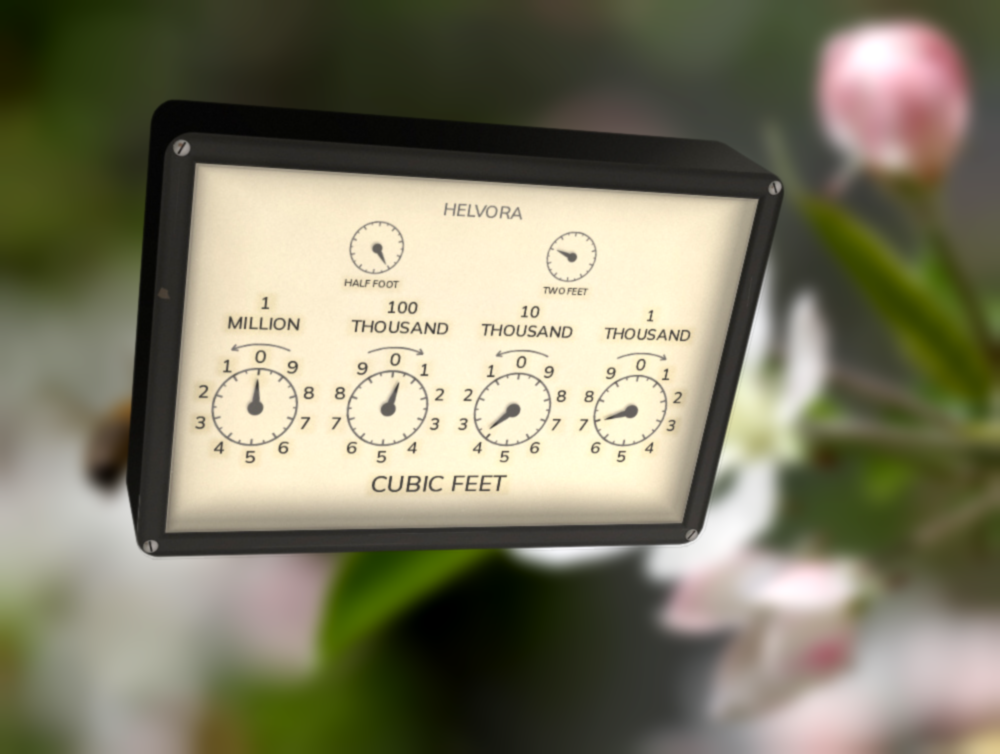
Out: {"value": 3700, "unit": "ft³"}
